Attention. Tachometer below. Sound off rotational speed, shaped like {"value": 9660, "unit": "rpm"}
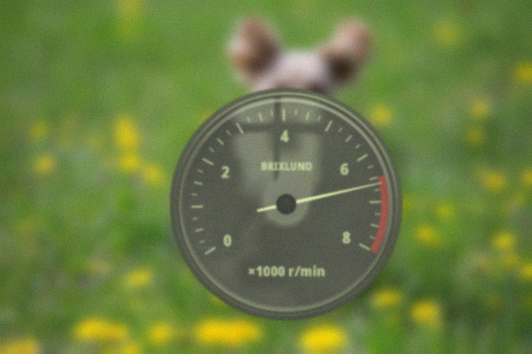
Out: {"value": 6625, "unit": "rpm"}
